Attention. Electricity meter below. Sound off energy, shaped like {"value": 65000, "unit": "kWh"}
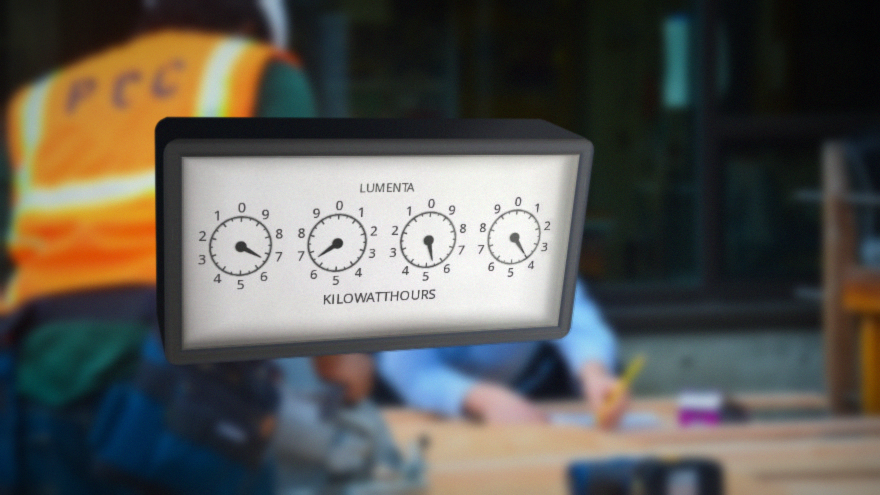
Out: {"value": 6654, "unit": "kWh"}
